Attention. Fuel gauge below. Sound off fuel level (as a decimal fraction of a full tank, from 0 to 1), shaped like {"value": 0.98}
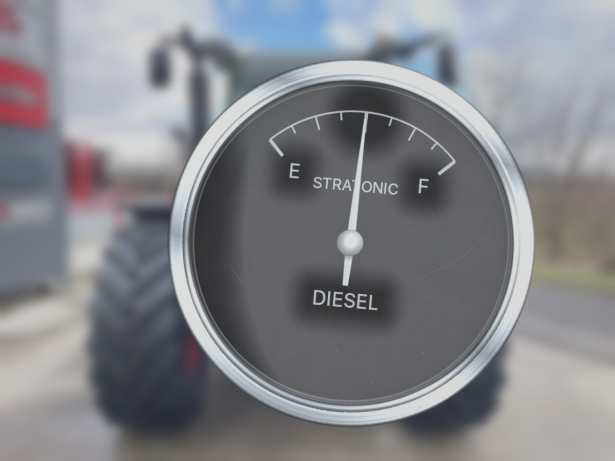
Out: {"value": 0.5}
